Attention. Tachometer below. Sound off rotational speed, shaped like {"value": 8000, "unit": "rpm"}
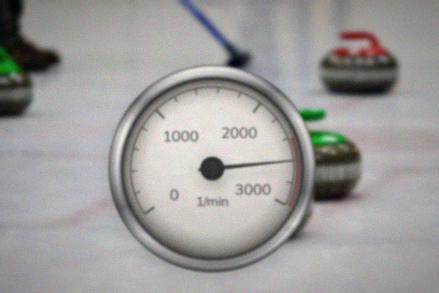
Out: {"value": 2600, "unit": "rpm"}
